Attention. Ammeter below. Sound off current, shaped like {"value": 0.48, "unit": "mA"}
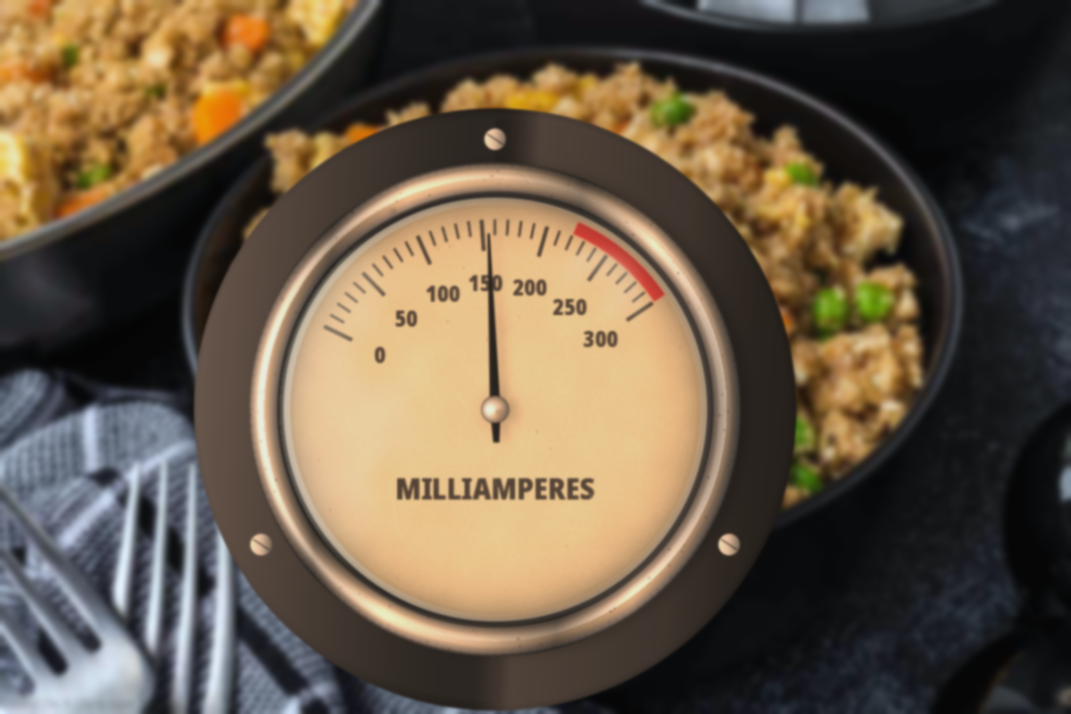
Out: {"value": 155, "unit": "mA"}
